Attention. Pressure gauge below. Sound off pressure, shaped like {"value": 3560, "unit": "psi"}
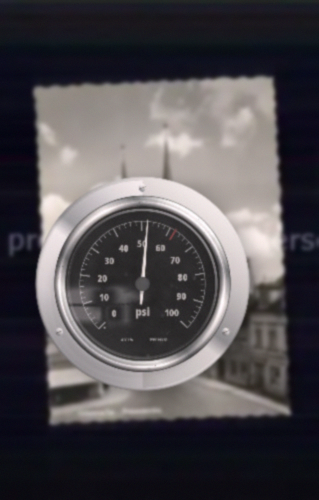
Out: {"value": 52, "unit": "psi"}
